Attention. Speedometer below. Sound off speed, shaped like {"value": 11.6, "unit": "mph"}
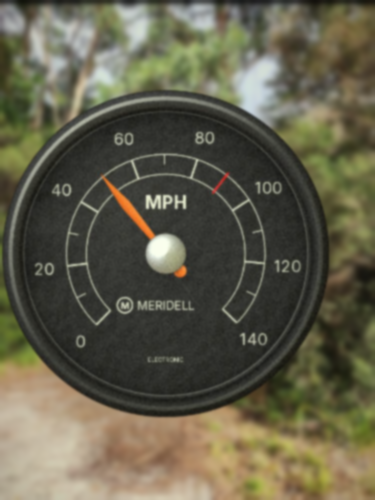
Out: {"value": 50, "unit": "mph"}
